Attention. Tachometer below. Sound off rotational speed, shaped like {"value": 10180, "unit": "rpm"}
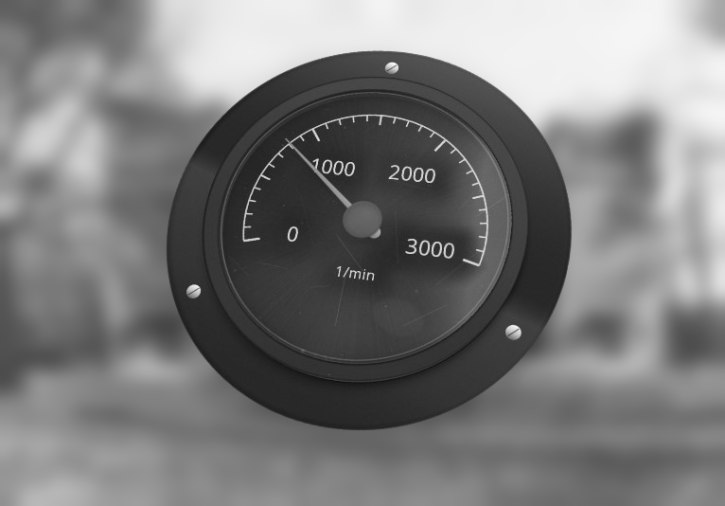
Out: {"value": 800, "unit": "rpm"}
